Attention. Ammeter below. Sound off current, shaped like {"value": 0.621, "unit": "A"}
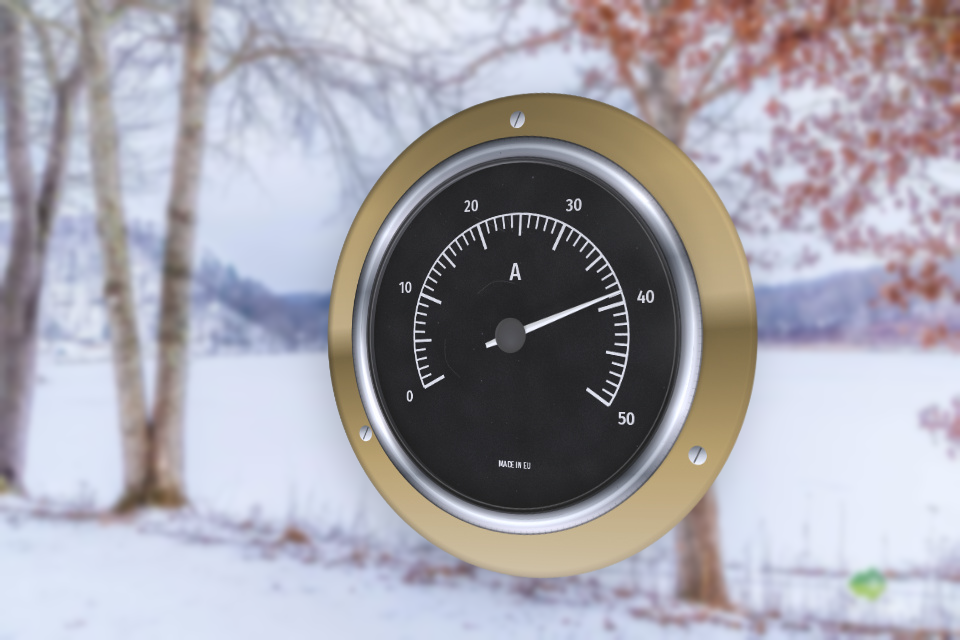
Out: {"value": 39, "unit": "A"}
